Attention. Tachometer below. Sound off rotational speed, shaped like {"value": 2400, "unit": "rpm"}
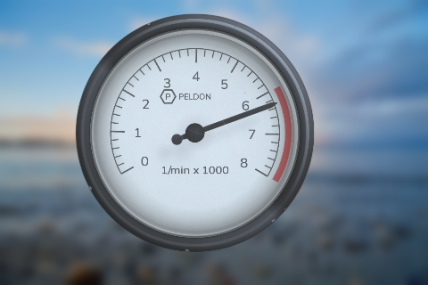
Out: {"value": 6300, "unit": "rpm"}
